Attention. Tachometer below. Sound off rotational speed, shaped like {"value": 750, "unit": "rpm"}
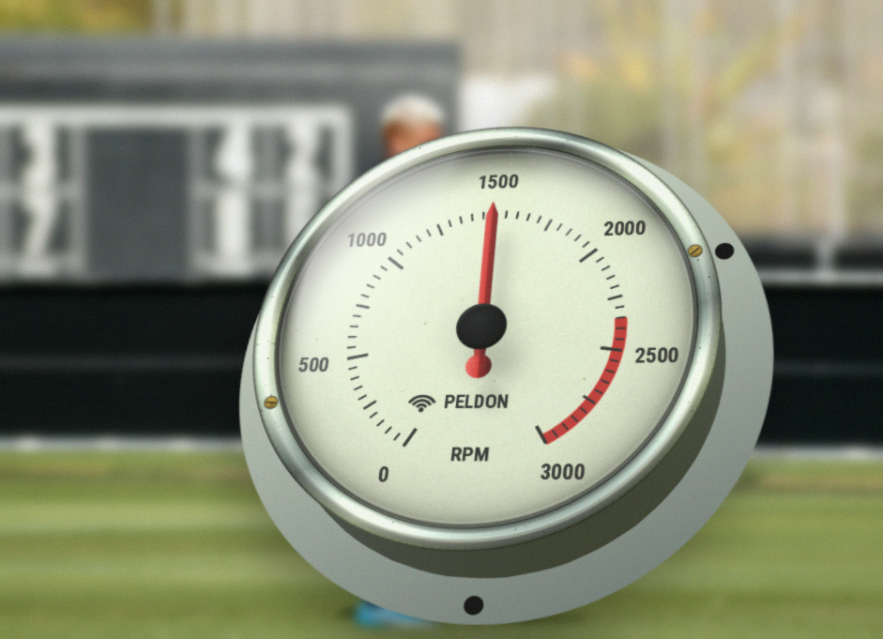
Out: {"value": 1500, "unit": "rpm"}
